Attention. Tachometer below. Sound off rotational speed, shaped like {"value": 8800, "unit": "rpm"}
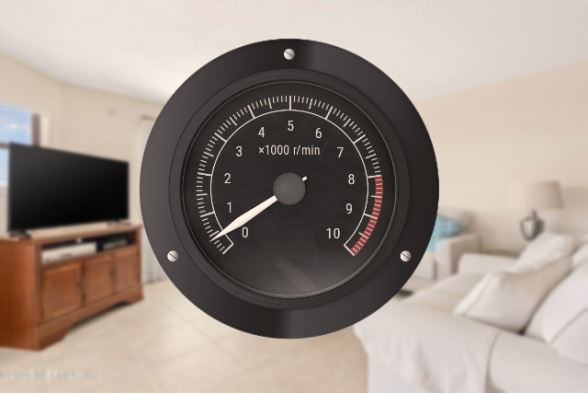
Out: {"value": 400, "unit": "rpm"}
